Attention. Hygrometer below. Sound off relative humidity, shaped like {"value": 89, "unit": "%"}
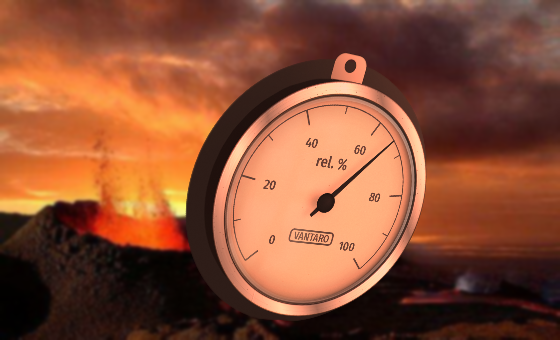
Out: {"value": 65, "unit": "%"}
